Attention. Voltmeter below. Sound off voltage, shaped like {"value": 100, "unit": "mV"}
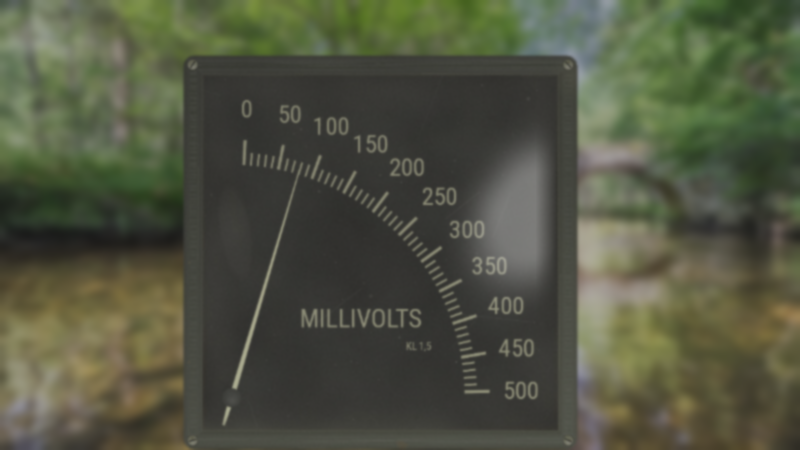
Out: {"value": 80, "unit": "mV"}
